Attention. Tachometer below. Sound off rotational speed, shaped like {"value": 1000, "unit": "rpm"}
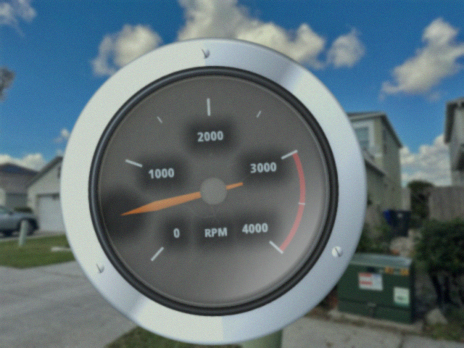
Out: {"value": 500, "unit": "rpm"}
